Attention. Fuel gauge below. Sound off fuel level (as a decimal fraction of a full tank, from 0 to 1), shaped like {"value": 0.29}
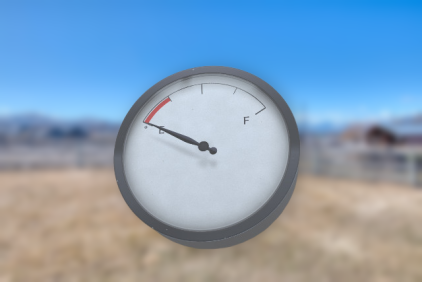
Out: {"value": 0}
